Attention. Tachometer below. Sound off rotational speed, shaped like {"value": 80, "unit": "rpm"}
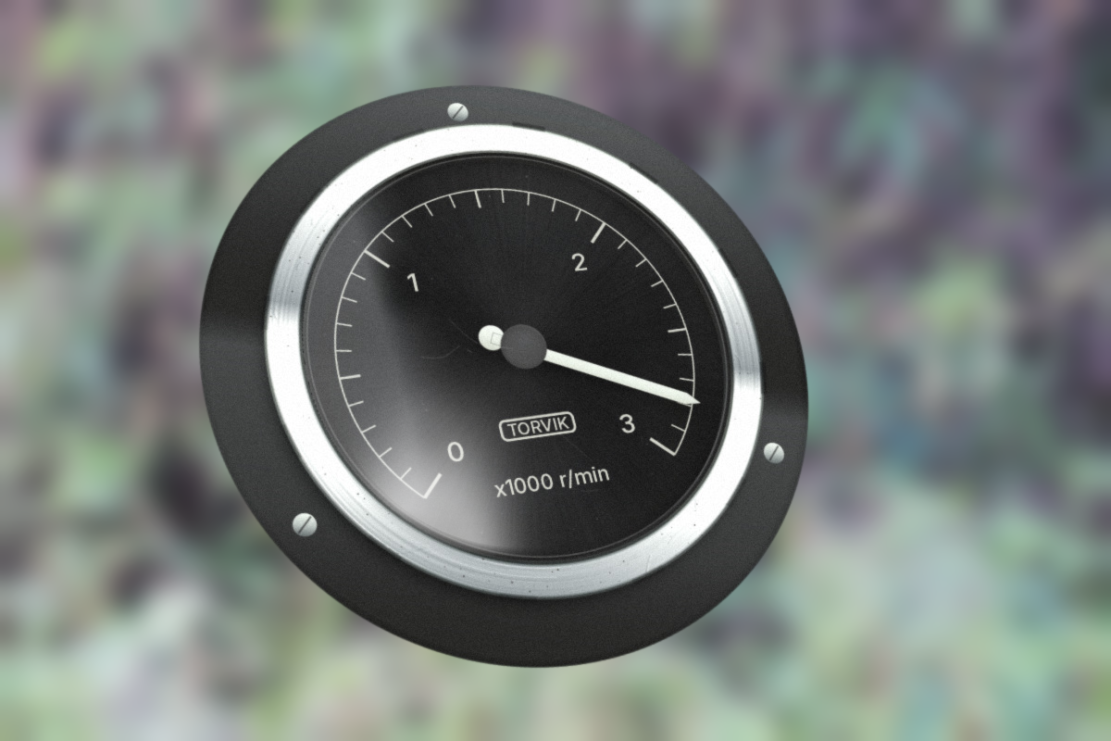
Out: {"value": 2800, "unit": "rpm"}
